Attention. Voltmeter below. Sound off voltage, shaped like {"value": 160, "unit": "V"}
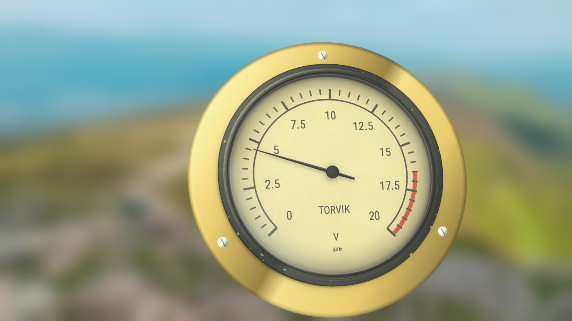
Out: {"value": 4.5, "unit": "V"}
